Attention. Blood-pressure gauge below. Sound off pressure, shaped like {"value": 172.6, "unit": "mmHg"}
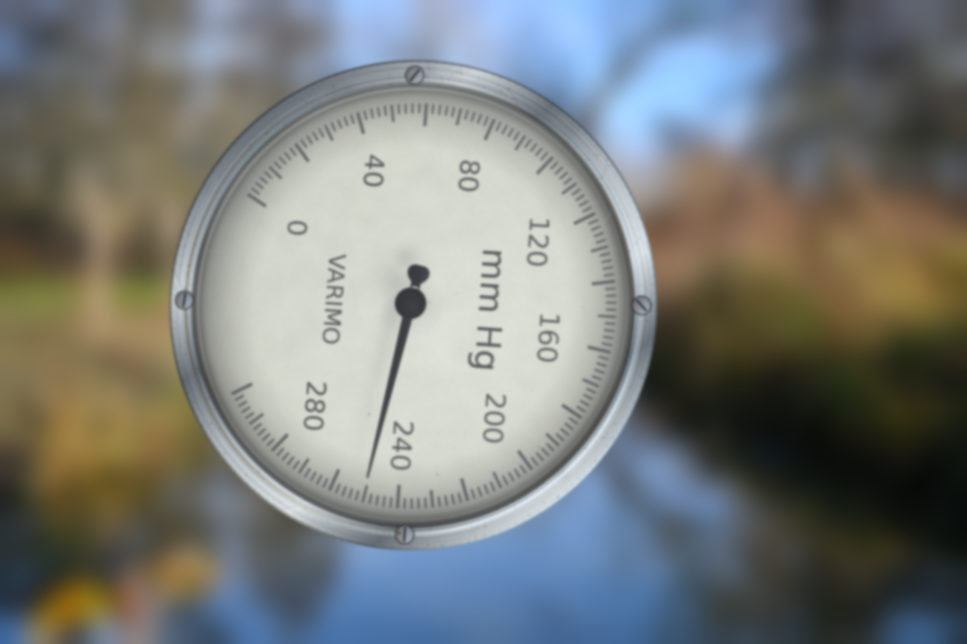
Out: {"value": 250, "unit": "mmHg"}
